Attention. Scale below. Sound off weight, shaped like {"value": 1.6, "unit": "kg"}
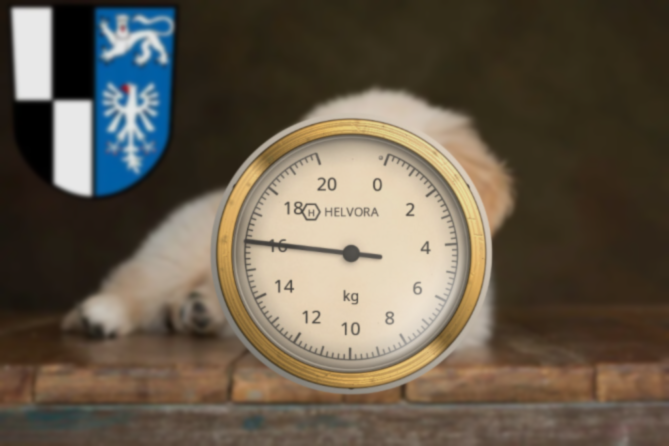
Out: {"value": 16, "unit": "kg"}
